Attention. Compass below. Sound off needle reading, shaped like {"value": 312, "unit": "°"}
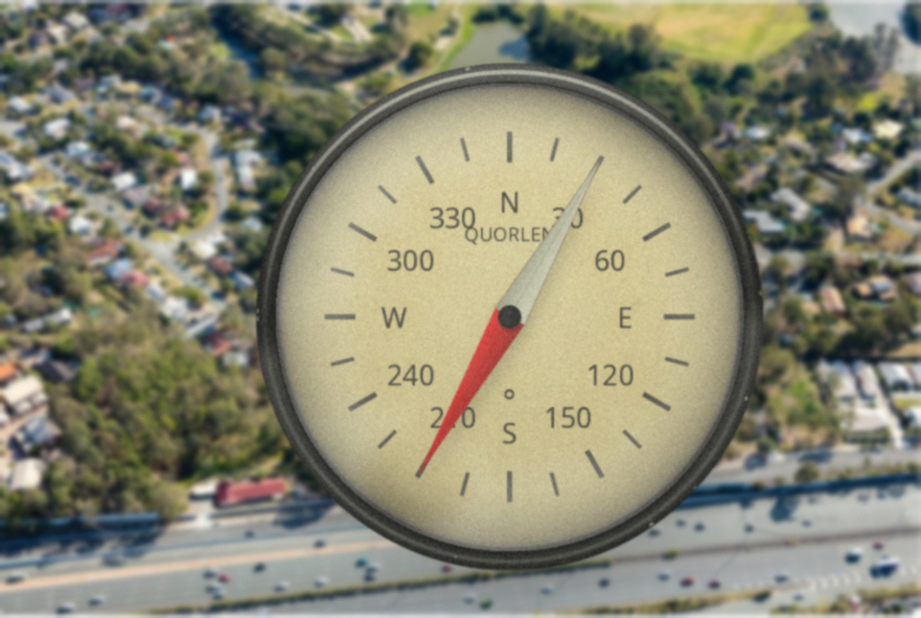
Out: {"value": 210, "unit": "°"}
